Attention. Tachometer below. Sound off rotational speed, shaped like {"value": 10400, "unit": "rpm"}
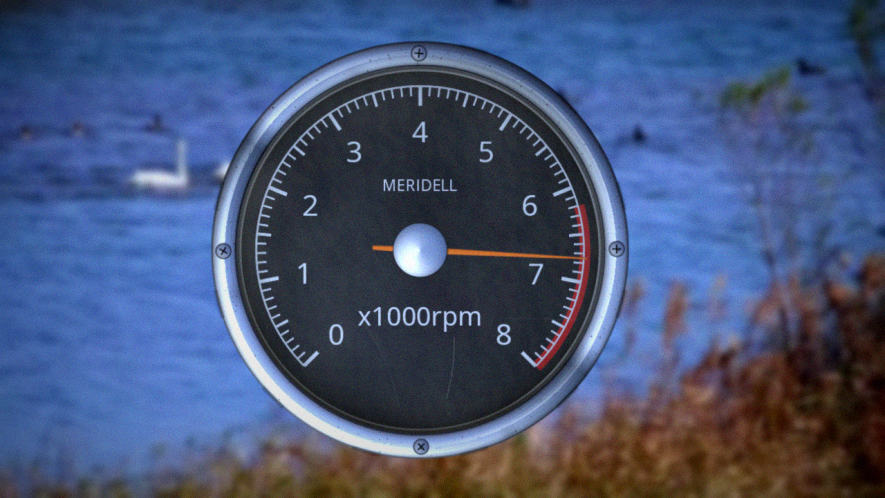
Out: {"value": 6750, "unit": "rpm"}
